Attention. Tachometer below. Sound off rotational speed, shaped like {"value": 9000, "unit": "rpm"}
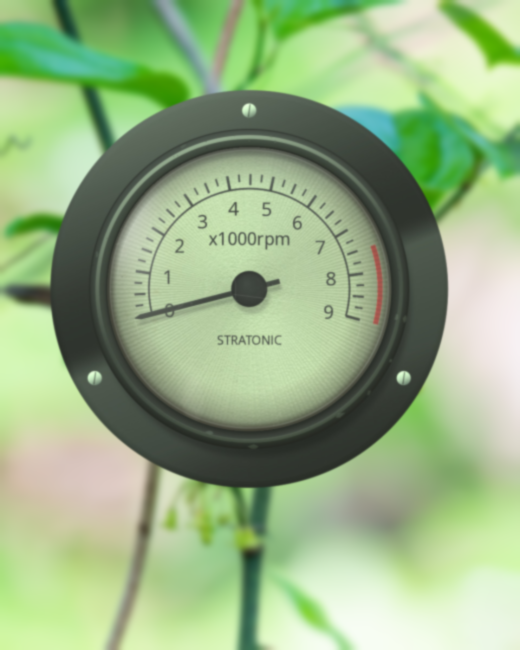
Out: {"value": 0, "unit": "rpm"}
